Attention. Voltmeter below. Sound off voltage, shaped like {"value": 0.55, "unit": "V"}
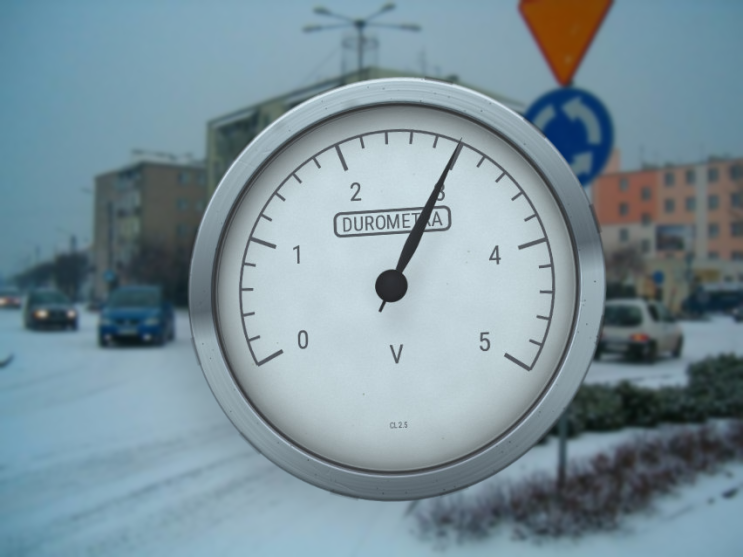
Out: {"value": 3, "unit": "V"}
